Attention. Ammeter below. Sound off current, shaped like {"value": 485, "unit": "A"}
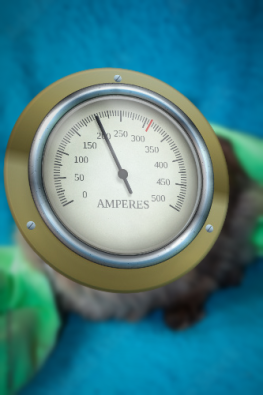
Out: {"value": 200, "unit": "A"}
